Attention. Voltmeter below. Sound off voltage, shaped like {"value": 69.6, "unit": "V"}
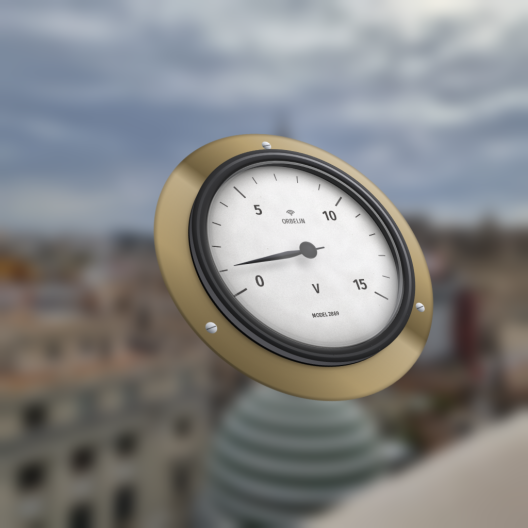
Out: {"value": 1, "unit": "V"}
